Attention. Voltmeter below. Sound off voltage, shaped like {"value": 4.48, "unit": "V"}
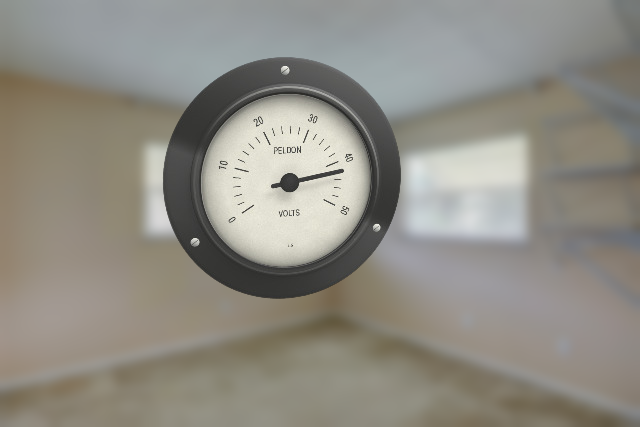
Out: {"value": 42, "unit": "V"}
